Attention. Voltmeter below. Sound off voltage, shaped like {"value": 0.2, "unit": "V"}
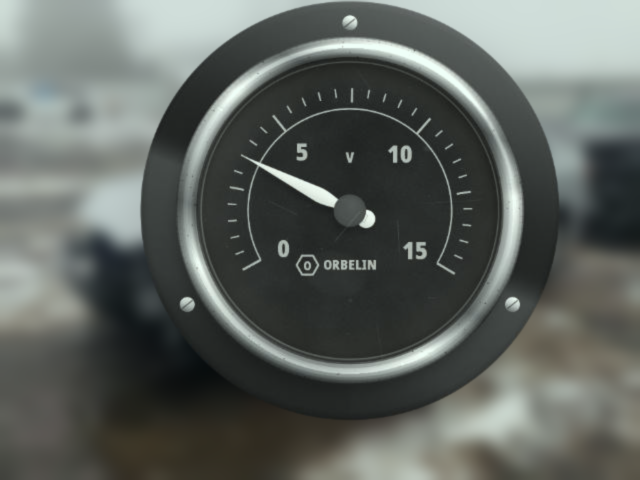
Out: {"value": 3.5, "unit": "V"}
